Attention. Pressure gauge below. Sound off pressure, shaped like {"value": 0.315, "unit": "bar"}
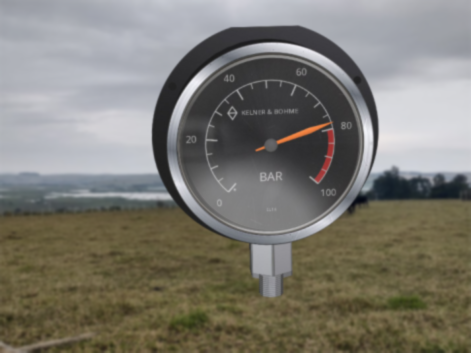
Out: {"value": 77.5, "unit": "bar"}
